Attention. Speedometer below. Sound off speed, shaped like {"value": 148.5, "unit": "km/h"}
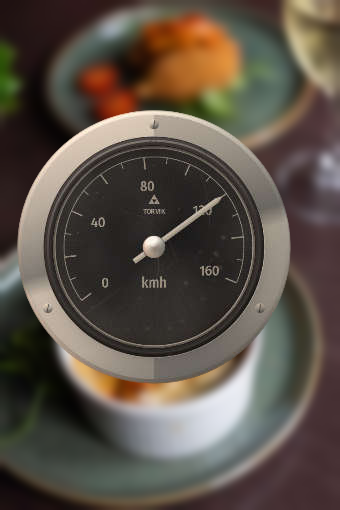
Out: {"value": 120, "unit": "km/h"}
